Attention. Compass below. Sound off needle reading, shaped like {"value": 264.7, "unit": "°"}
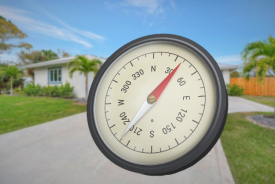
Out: {"value": 40, "unit": "°"}
